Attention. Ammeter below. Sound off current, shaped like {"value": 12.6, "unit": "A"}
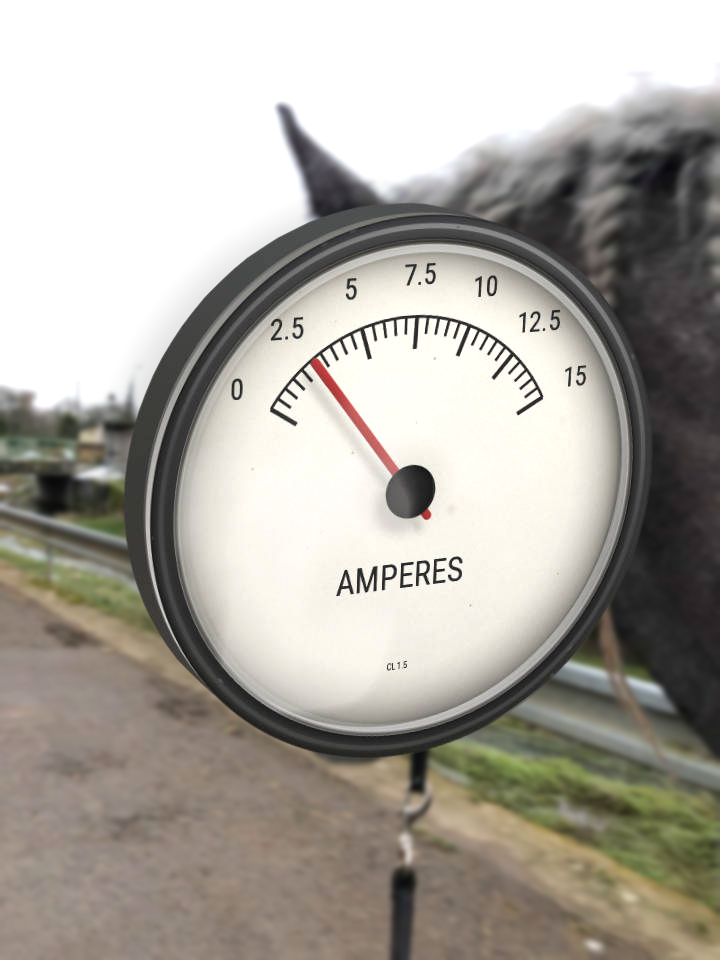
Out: {"value": 2.5, "unit": "A"}
